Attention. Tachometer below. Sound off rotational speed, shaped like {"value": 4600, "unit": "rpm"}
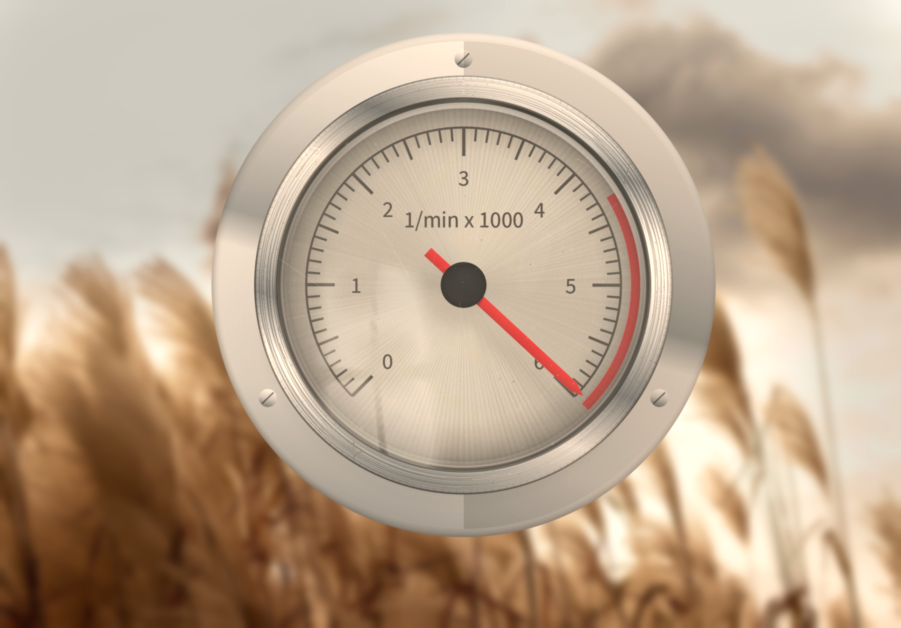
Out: {"value": 5950, "unit": "rpm"}
